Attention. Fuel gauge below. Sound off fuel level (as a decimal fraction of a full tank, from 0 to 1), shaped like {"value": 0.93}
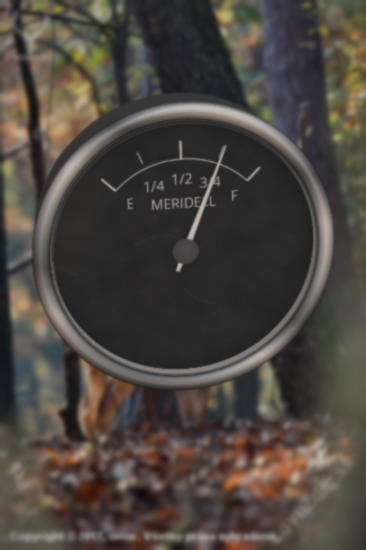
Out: {"value": 0.75}
